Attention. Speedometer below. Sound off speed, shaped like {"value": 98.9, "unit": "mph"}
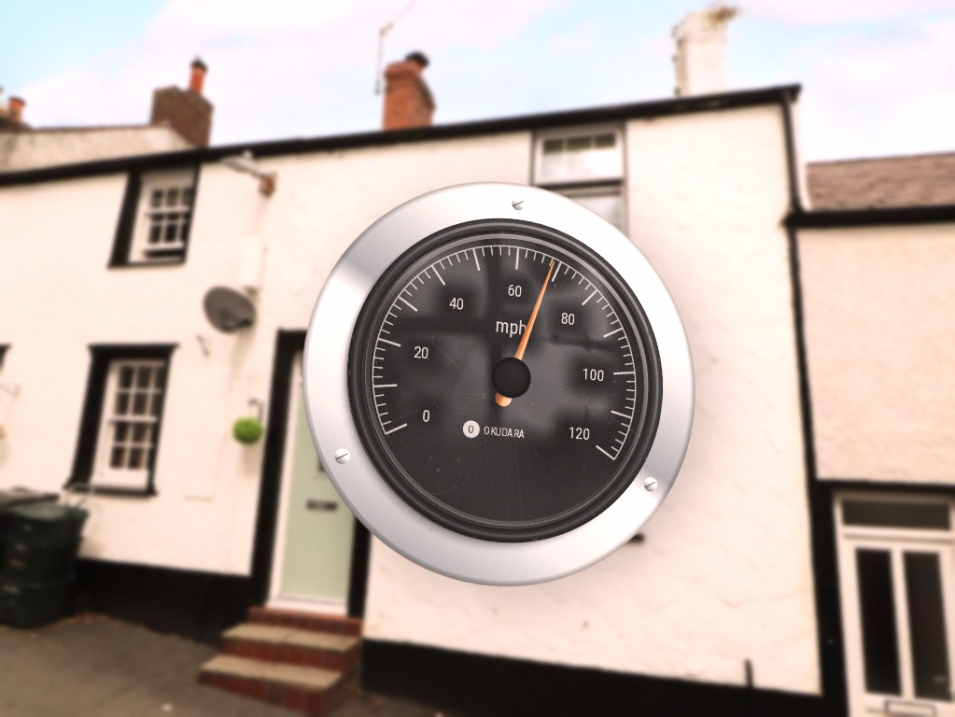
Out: {"value": 68, "unit": "mph"}
